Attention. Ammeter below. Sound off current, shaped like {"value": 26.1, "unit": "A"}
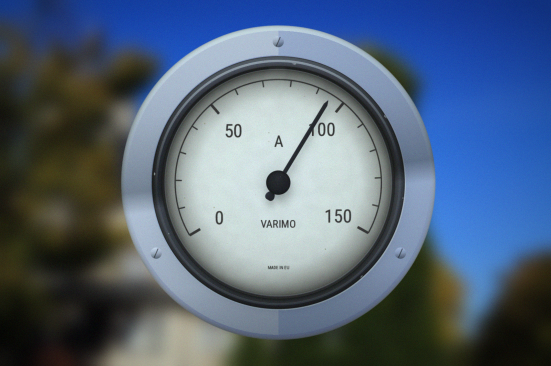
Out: {"value": 95, "unit": "A"}
